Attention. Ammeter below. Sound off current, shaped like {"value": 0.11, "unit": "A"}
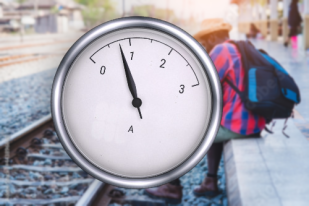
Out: {"value": 0.75, "unit": "A"}
